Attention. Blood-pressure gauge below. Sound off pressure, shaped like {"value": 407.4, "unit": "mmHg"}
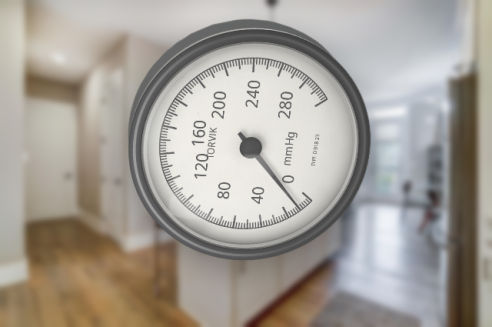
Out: {"value": 10, "unit": "mmHg"}
